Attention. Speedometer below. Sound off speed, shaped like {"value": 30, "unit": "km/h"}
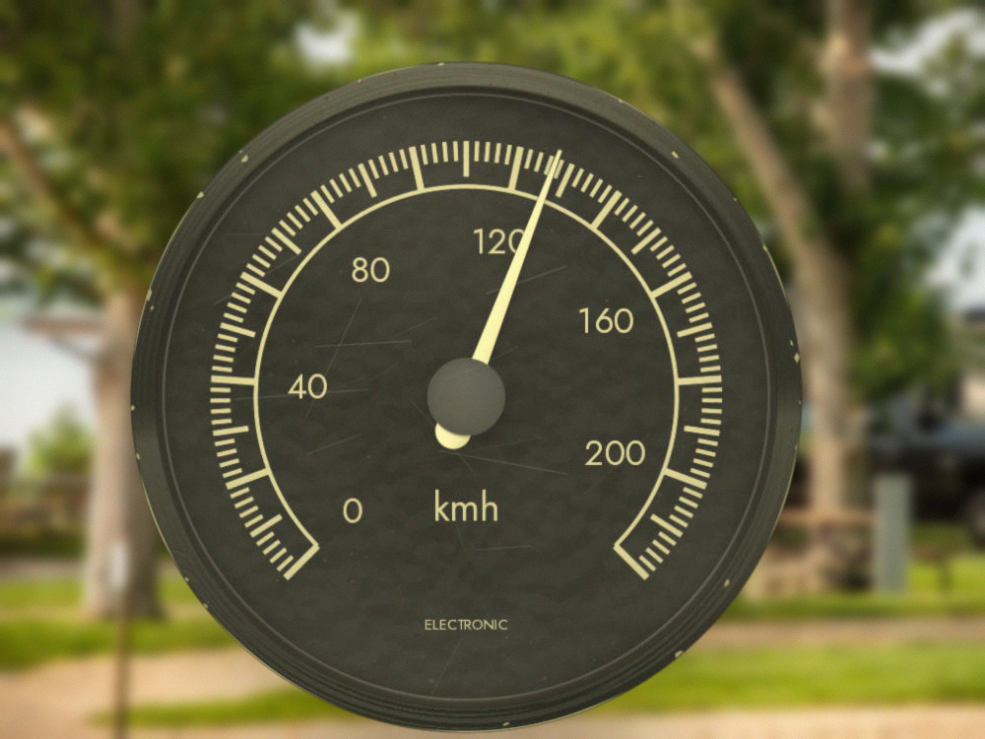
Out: {"value": 127, "unit": "km/h"}
